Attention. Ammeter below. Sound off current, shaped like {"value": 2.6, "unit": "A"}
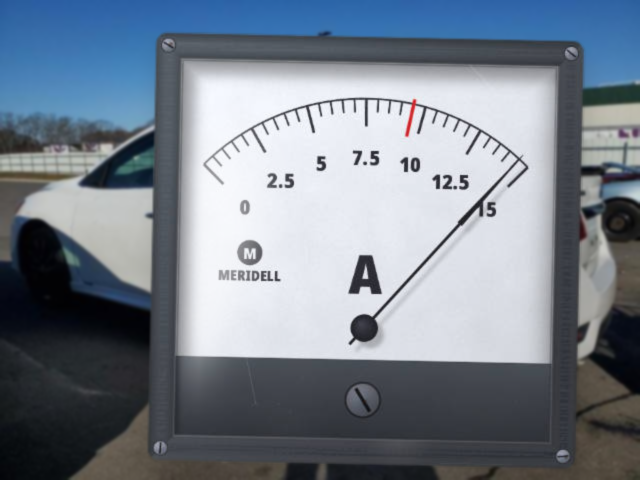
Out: {"value": 14.5, "unit": "A"}
